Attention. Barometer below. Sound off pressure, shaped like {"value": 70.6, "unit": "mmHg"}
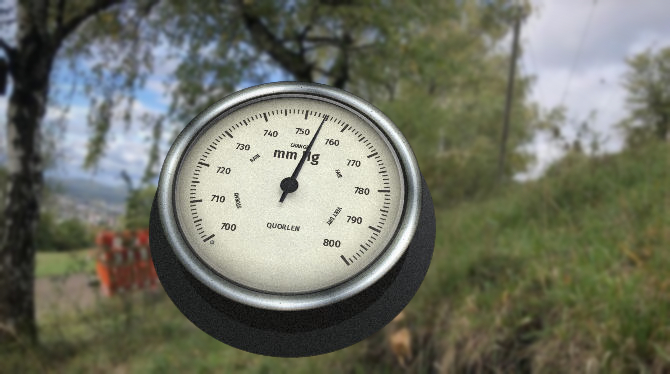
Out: {"value": 755, "unit": "mmHg"}
